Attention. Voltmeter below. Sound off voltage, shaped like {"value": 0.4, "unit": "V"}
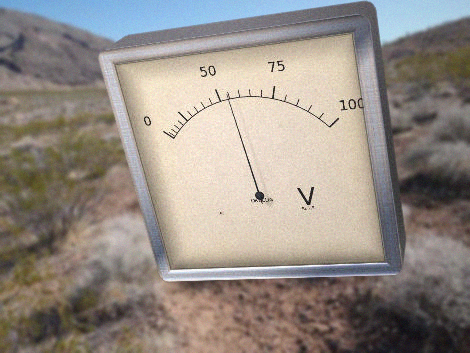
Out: {"value": 55, "unit": "V"}
